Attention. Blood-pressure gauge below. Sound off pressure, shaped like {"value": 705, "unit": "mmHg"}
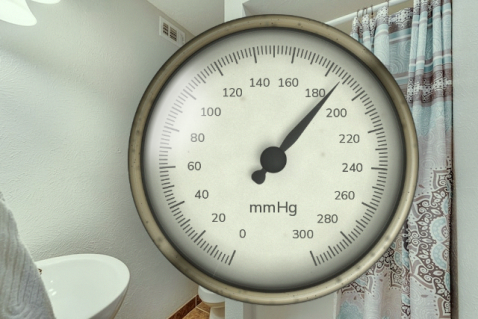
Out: {"value": 188, "unit": "mmHg"}
